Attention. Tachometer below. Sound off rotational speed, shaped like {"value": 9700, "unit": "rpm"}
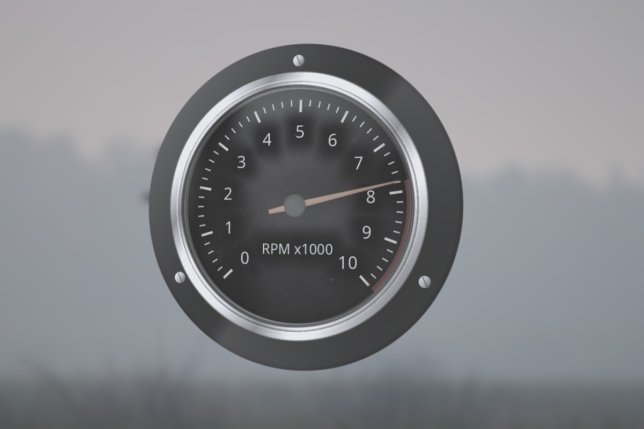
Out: {"value": 7800, "unit": "rpm"}
